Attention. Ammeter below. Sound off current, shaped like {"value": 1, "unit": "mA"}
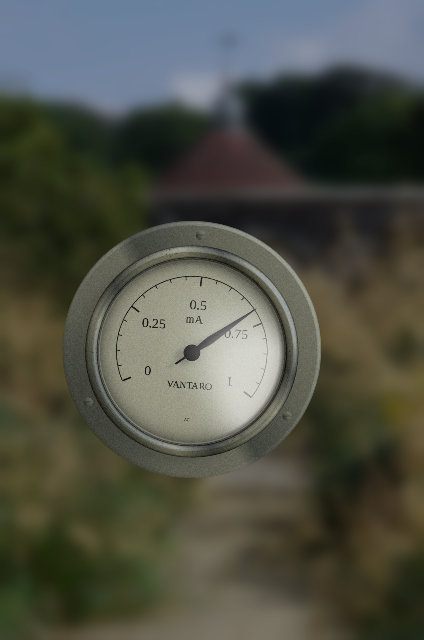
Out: {"value": 0.7, "unit": "mA"}
